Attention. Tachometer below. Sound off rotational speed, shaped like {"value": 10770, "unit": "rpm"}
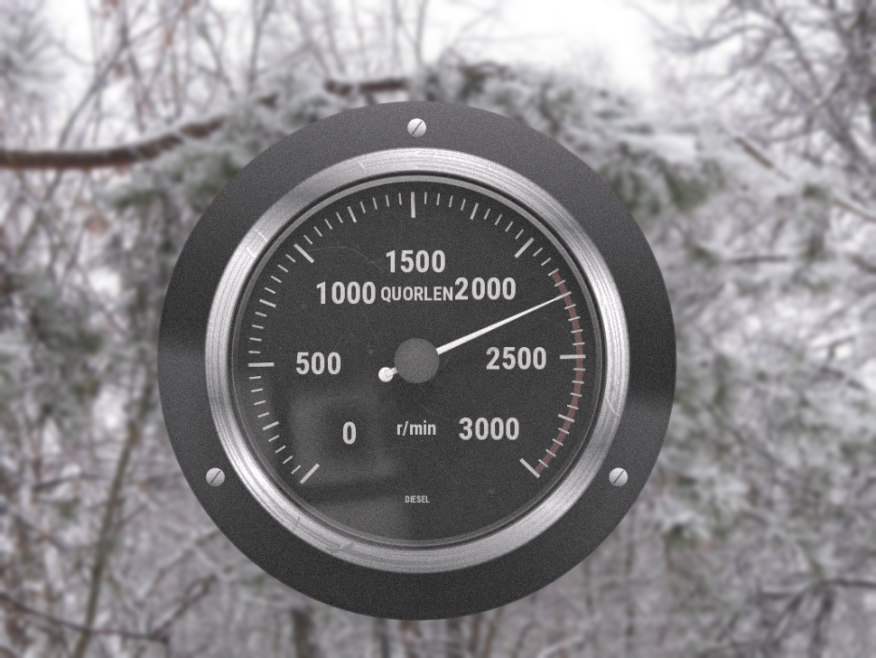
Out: {"value": 2250, "unit": "rpm"}
